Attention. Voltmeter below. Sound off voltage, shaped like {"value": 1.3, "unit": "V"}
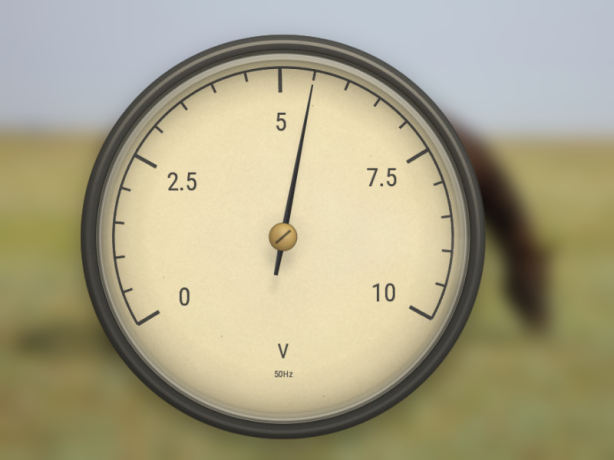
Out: {"value": 5.5, "unit": "V"}
